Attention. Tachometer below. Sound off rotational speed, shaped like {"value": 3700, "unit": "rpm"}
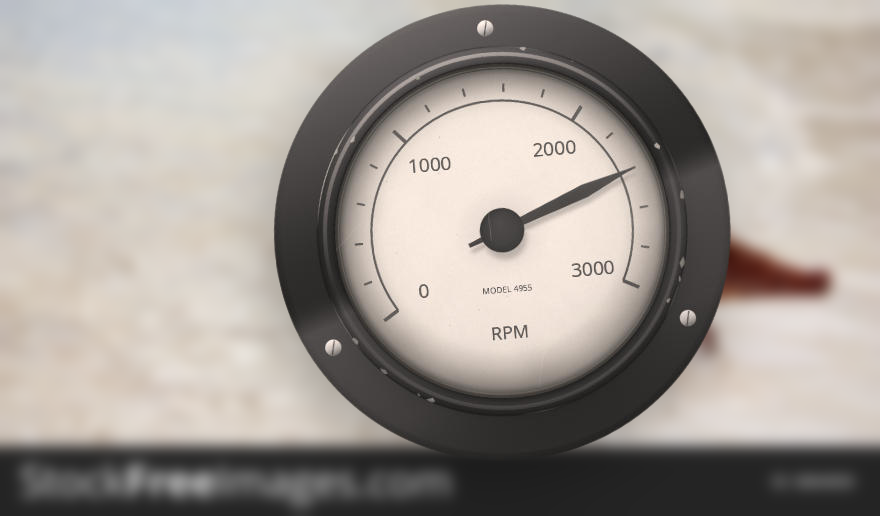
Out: {"value": 2400, "unit": "rpm"}
